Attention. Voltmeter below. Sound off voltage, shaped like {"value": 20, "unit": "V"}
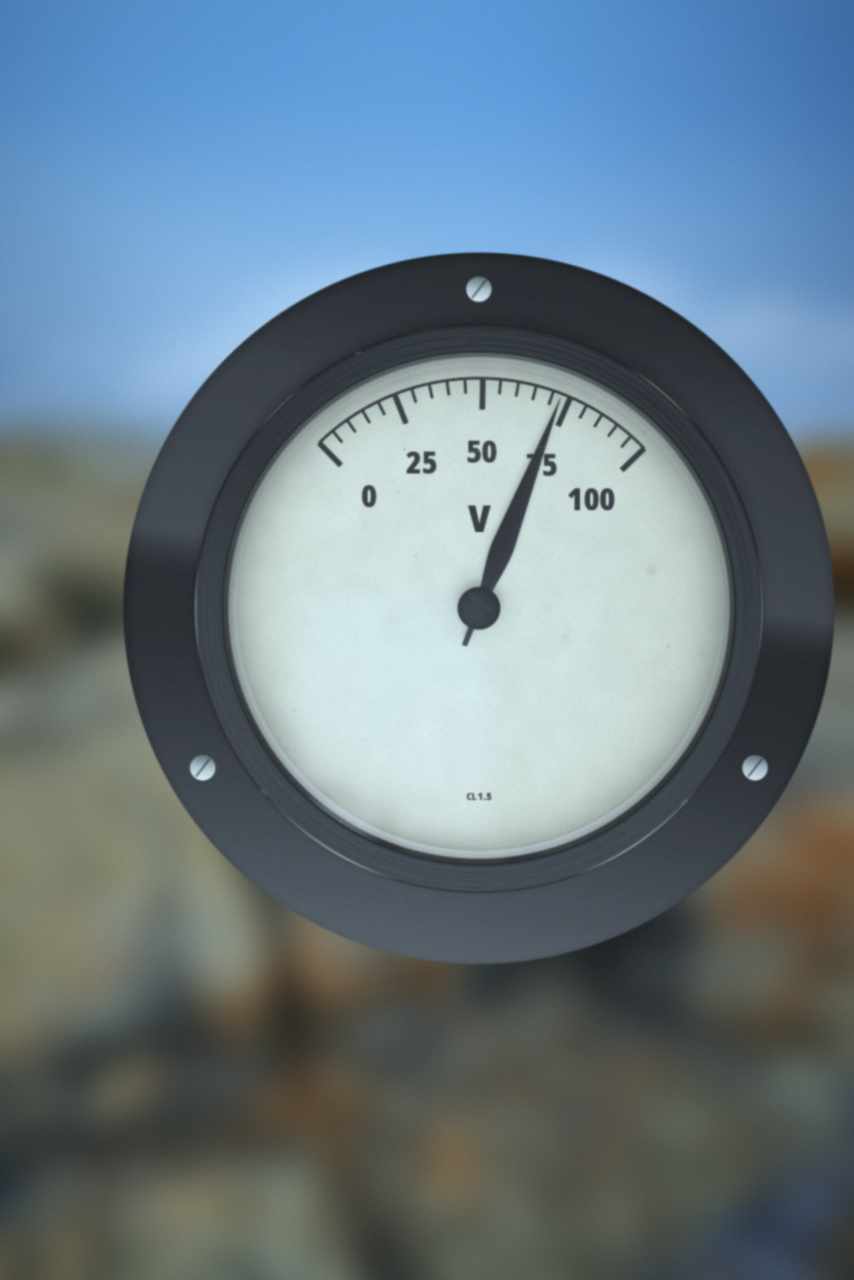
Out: {"value": 72.5, "unit": "V"}
